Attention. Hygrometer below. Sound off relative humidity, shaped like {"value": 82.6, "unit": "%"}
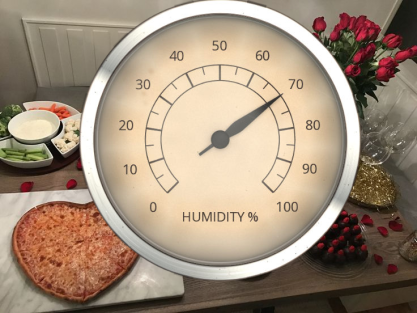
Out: {"value": 70, "unit": "%"}
